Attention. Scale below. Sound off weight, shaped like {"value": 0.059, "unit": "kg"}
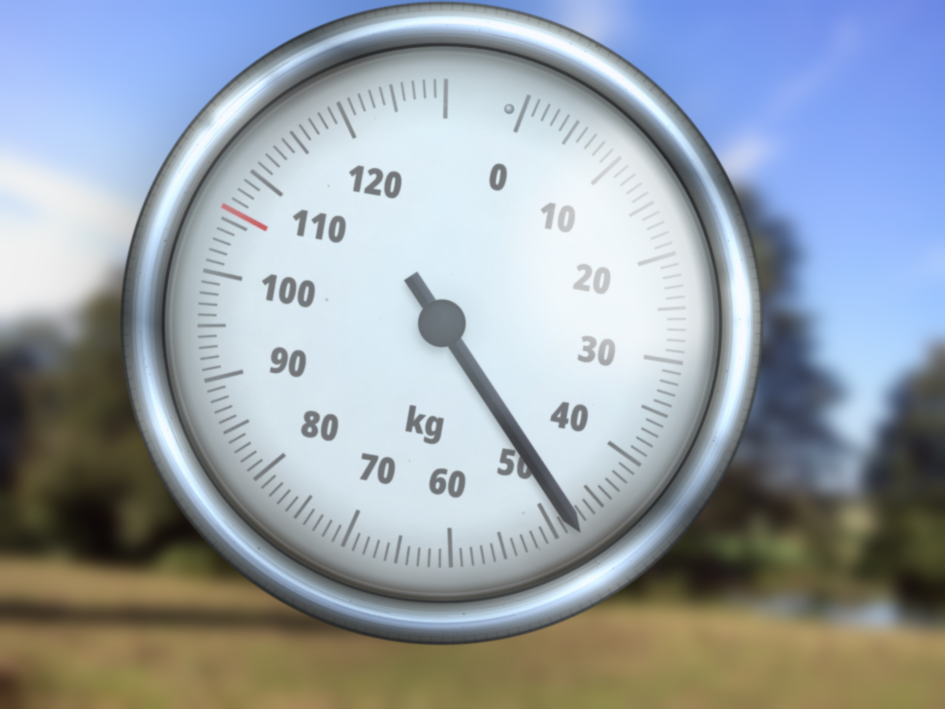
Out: {"value": 48, "unit": "kg"}
